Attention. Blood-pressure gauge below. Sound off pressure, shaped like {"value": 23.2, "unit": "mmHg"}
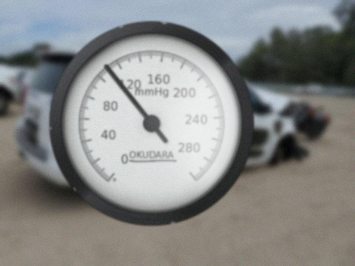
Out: {"value": 110, "unit": "mmHg"}
